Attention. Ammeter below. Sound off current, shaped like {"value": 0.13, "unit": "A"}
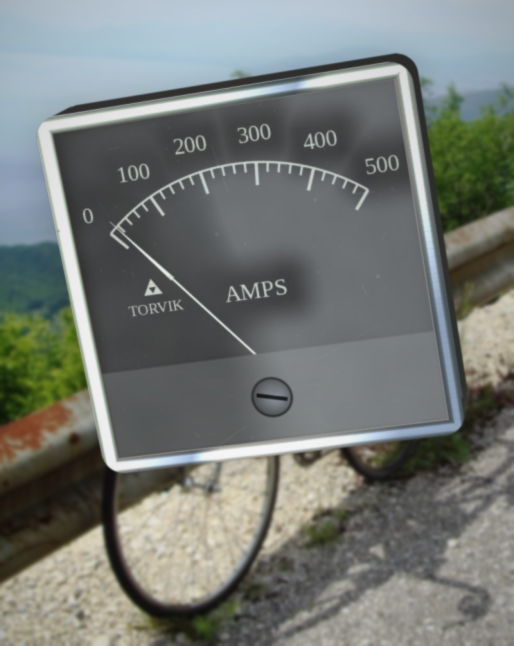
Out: {"value": 20, "unit": "A"}
